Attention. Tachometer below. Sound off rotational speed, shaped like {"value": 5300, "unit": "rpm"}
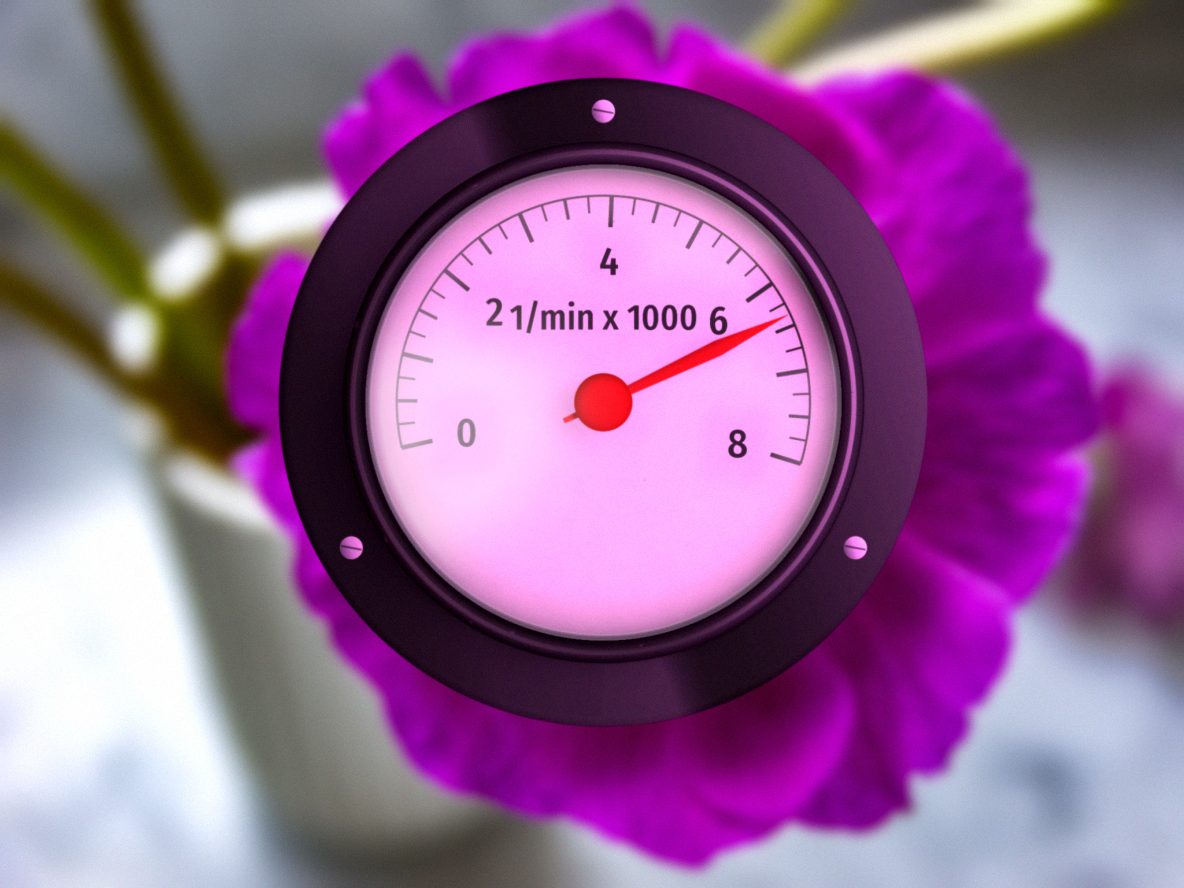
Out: {"value": 6375, "unit": "rpm"}
